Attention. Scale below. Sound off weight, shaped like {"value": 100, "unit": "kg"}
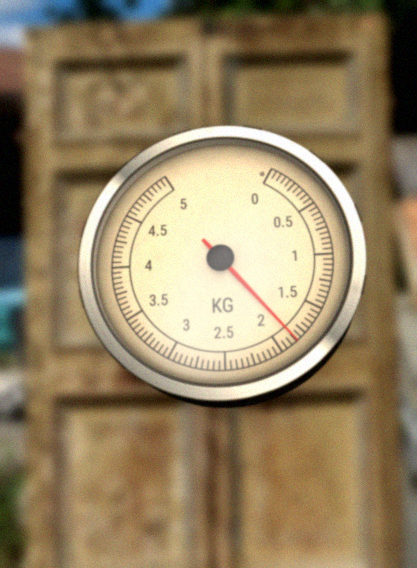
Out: {"value": 1.85, "unit": "kg"}
